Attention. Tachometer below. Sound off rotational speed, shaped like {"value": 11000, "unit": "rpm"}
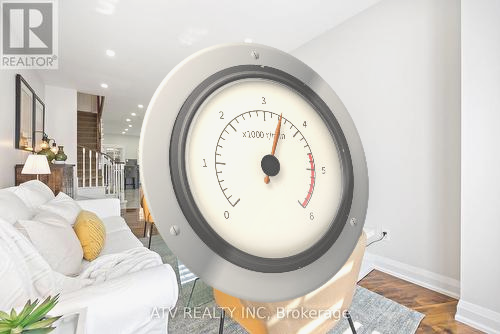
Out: {"value": 3400, "unit": "rpm"}
